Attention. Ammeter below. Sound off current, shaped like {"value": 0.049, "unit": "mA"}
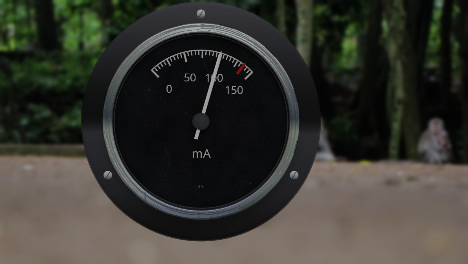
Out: {"value": 100, "unit": "mA"}
